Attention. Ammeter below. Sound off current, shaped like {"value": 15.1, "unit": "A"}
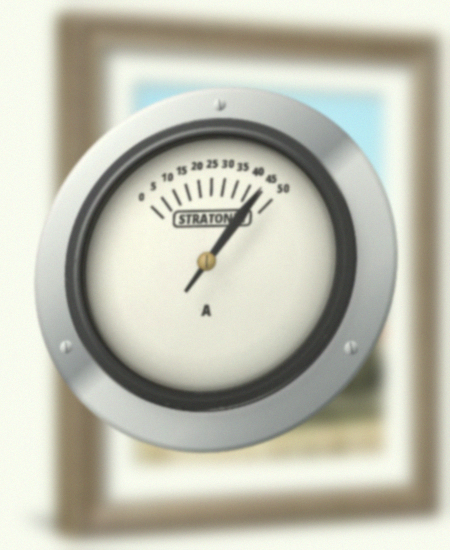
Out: {"value": 45, "unit": "A"}
